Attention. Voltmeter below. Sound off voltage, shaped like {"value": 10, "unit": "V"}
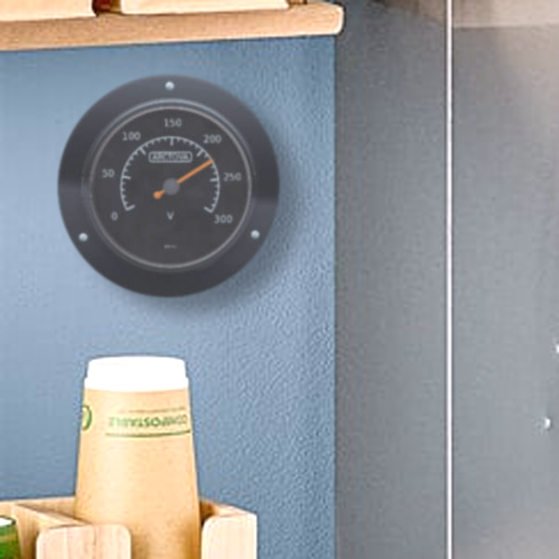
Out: {"value": 220, "unit": "V"}
